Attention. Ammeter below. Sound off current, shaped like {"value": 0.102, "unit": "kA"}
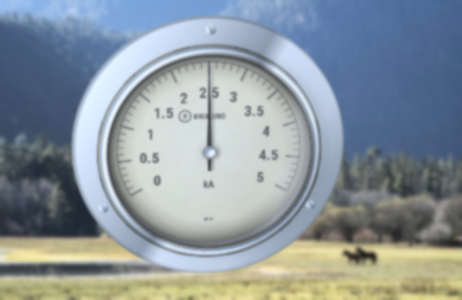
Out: {"value": 2.5, "unit": "kA"}
